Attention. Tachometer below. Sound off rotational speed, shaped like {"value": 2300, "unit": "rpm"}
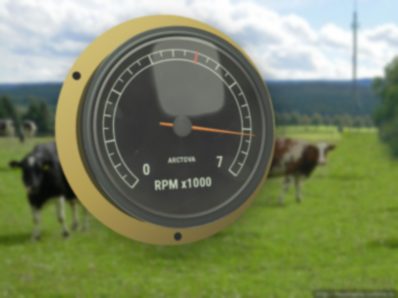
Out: {"value": 6125, "unit": "rpm"}
